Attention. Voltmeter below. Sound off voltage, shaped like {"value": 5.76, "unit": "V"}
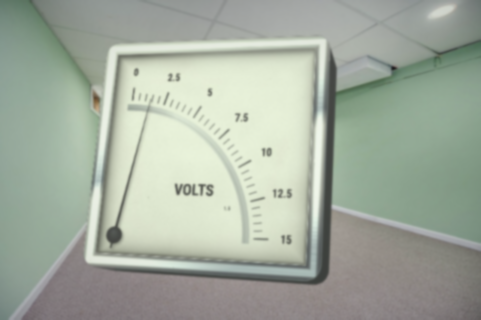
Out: {"value": 1.5, "unit": "V"}
